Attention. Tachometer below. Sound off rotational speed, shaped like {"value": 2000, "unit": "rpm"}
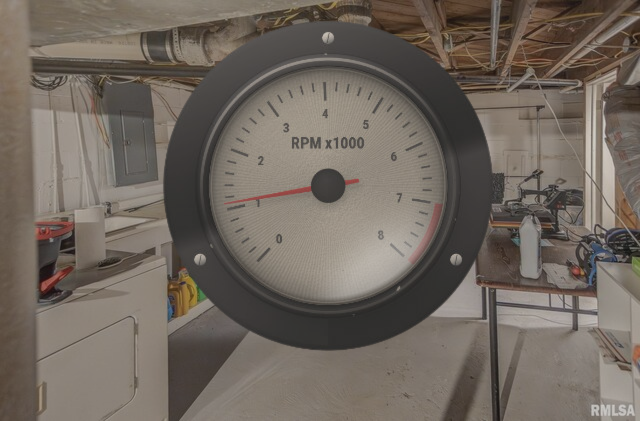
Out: {"value": 1100, "unit": "rpm"}
